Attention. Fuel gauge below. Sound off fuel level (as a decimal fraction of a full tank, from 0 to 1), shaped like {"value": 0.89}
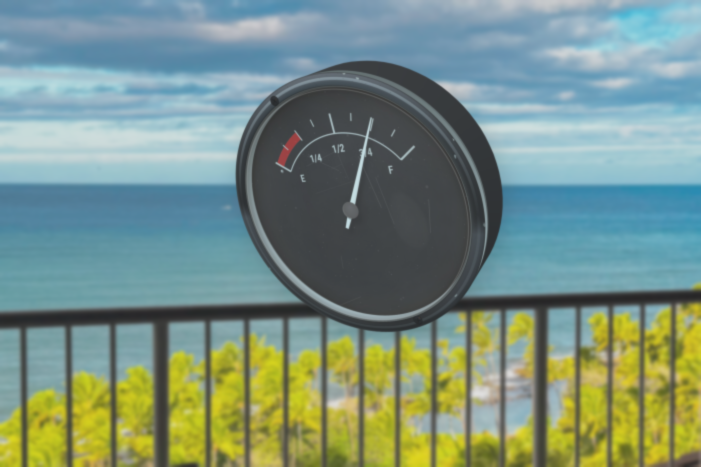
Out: {"value": 0.75}
